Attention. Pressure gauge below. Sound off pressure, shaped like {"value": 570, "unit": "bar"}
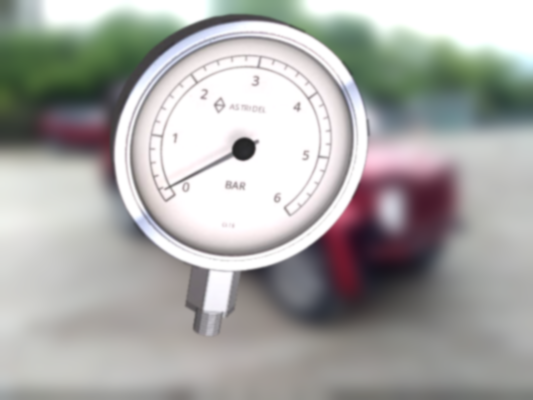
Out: {"value": 0.2, "unit": "bar"}
